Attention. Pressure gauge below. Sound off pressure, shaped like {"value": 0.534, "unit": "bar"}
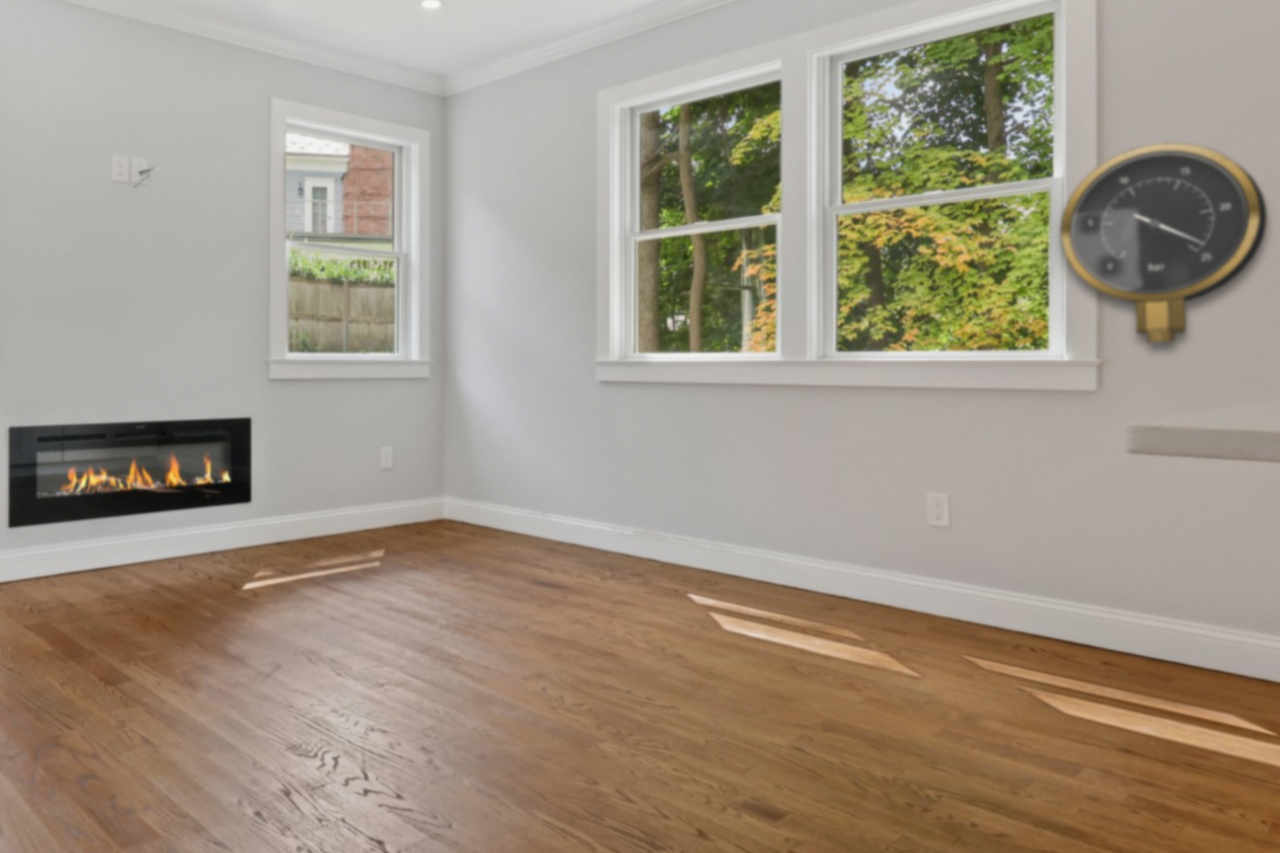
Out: {"value": 24, "unit": "bar"}
